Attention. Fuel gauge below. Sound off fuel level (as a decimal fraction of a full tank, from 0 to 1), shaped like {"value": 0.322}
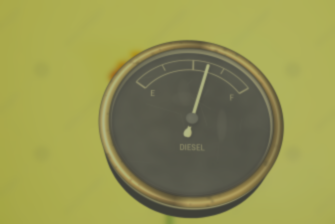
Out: {"value": 0.625}
